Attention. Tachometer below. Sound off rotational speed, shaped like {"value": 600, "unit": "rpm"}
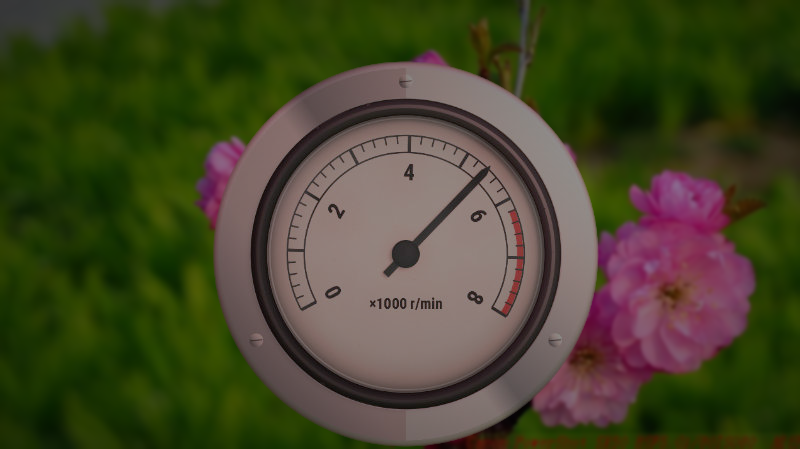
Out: {"value": 5400, "unit": "rpm"}
